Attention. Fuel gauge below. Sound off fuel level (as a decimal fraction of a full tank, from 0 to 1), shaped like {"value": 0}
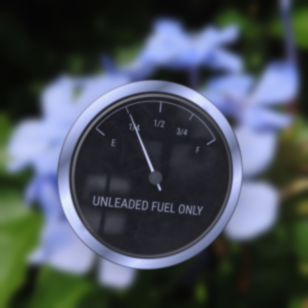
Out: {"value": 0.25}
